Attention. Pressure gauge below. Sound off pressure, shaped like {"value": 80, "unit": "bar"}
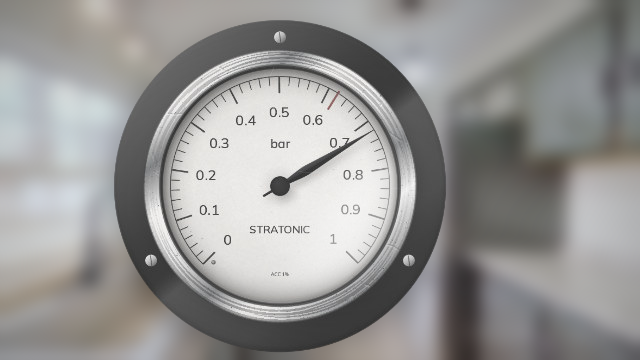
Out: {"value": 0.72, "unit": "bar"}
